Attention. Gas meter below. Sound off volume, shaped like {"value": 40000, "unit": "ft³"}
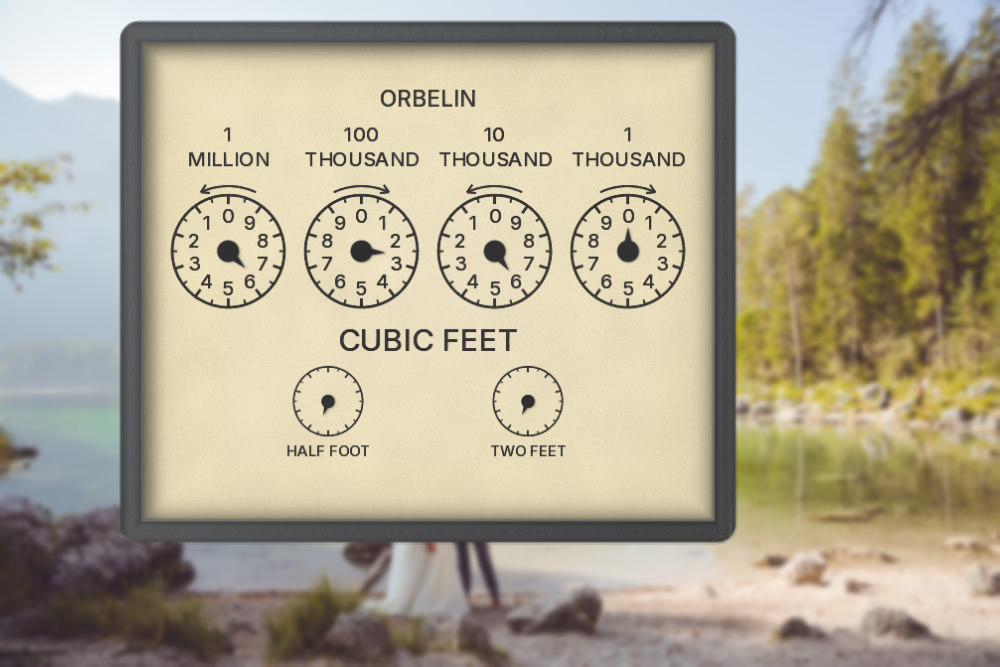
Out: {"value": 626000, "unit": "ft³"}
